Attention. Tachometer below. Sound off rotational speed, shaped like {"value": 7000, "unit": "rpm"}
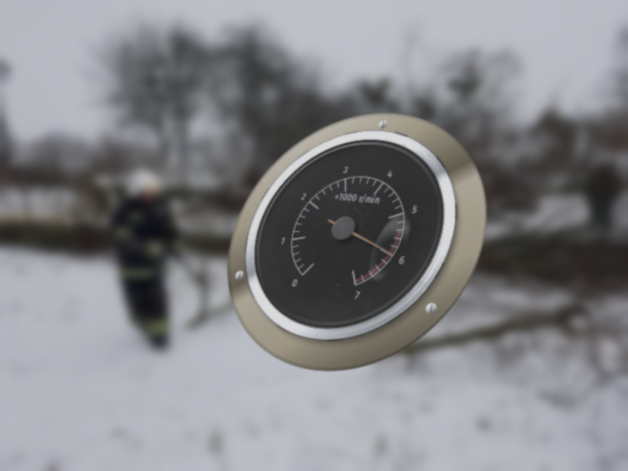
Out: {"value": 6000, "unit": "rpm"}
